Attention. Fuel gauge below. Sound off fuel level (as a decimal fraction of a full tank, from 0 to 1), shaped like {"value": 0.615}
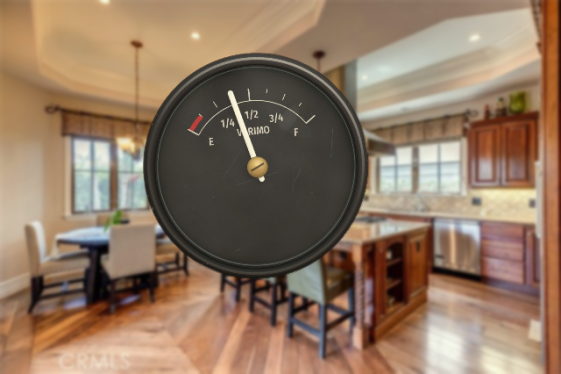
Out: {"value": 0.375}
